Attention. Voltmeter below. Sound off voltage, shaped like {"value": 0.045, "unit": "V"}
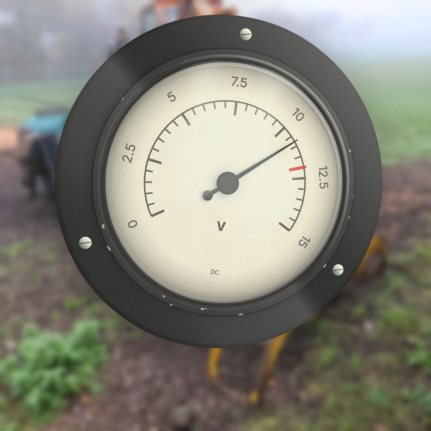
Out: {"value": 10.75, "unit": "V"}
